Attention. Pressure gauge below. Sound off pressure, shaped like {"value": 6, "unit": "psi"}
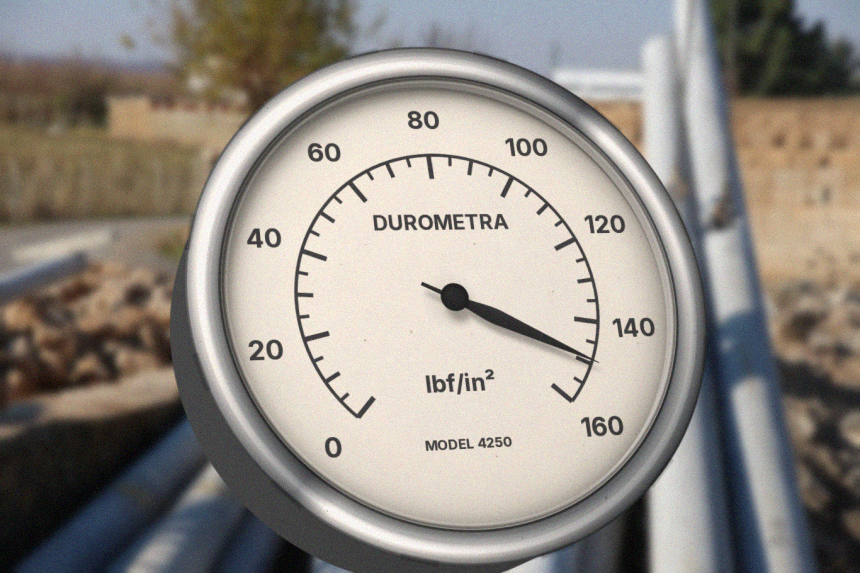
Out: {"value": 150, "unit": "psi"}
